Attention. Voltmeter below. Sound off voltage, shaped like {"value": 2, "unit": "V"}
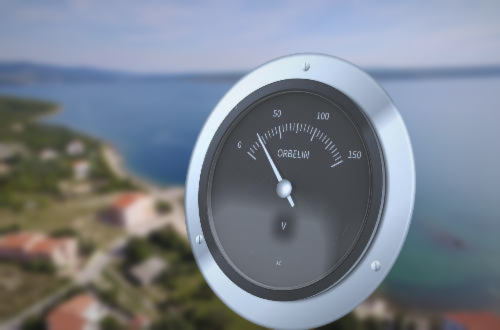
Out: {"value": 25, "unit": "V"}
